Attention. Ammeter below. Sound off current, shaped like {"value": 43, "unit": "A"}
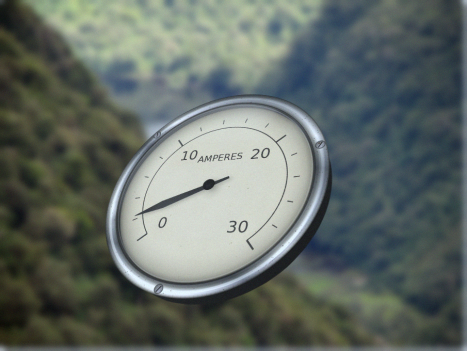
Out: {"value": 2, "unit": "A"}
